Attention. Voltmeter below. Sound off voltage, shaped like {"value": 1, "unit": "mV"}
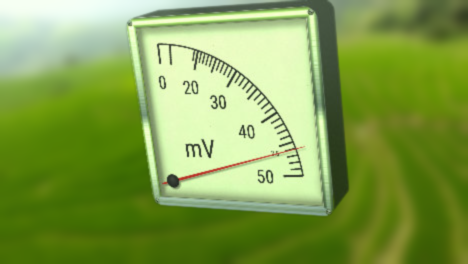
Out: {"value": 46, "unit": "mV"}
